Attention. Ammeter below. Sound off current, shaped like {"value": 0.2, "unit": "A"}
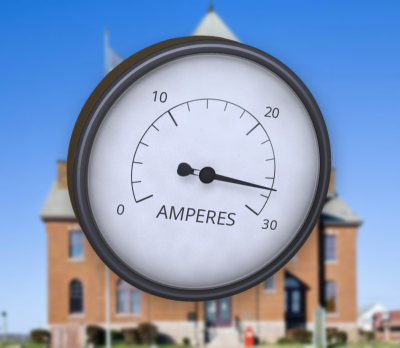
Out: {"value": 27, "unit": "A"}
